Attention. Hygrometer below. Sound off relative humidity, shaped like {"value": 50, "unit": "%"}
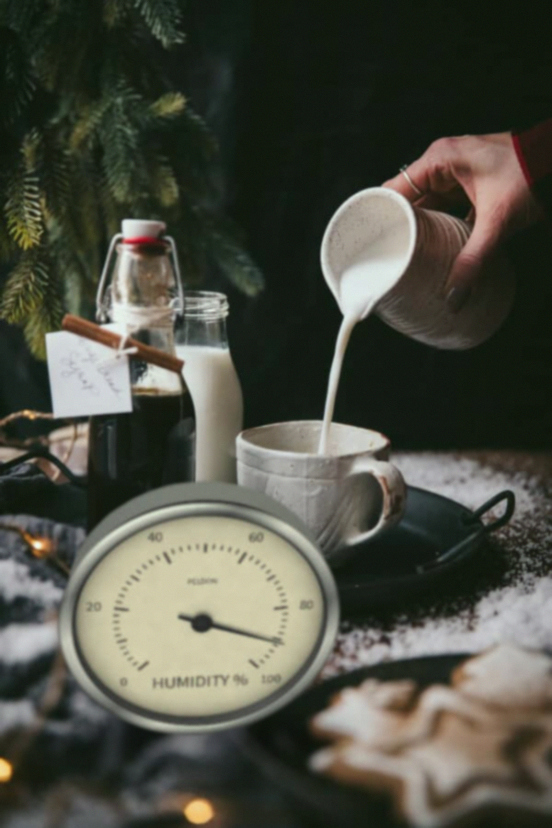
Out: {"value": 90, "unit": "%"}
